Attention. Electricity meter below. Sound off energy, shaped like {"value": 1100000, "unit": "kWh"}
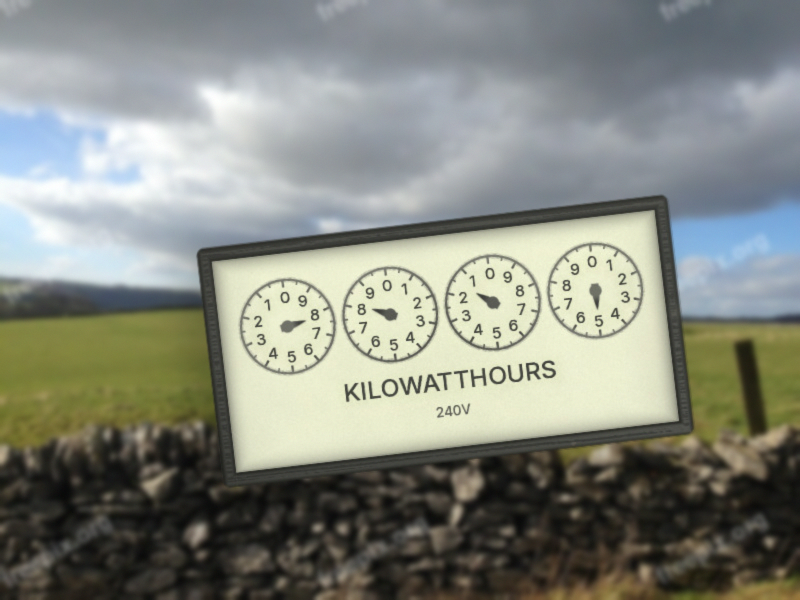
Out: {"value": 7815, "unit": "kWh"}
